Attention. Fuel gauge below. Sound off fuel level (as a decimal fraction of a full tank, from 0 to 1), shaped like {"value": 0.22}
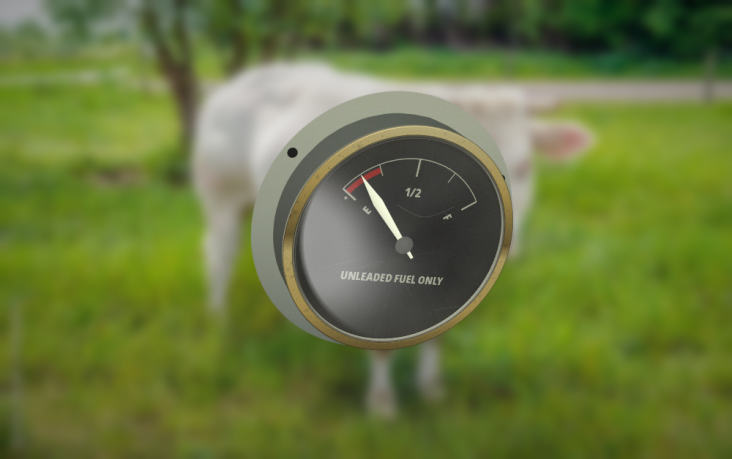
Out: {"value": 0.125}
